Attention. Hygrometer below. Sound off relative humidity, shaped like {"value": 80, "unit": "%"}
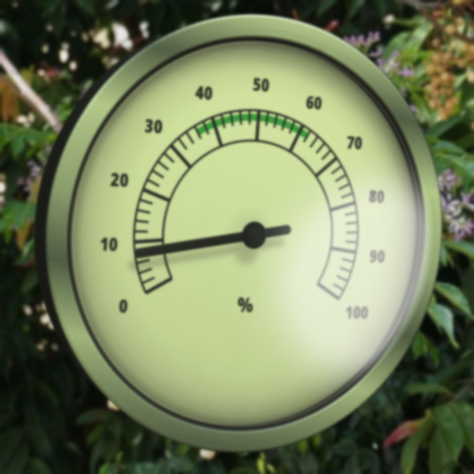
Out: {"value": 8, "unit": "%"}
